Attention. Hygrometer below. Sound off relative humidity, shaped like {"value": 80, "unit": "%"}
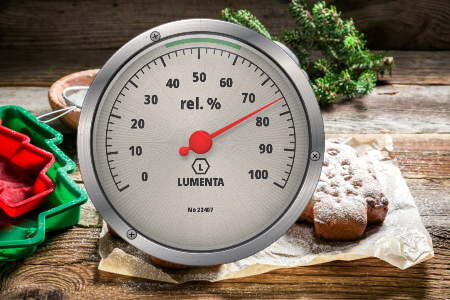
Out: {"value": 76, "unit": "%"}
